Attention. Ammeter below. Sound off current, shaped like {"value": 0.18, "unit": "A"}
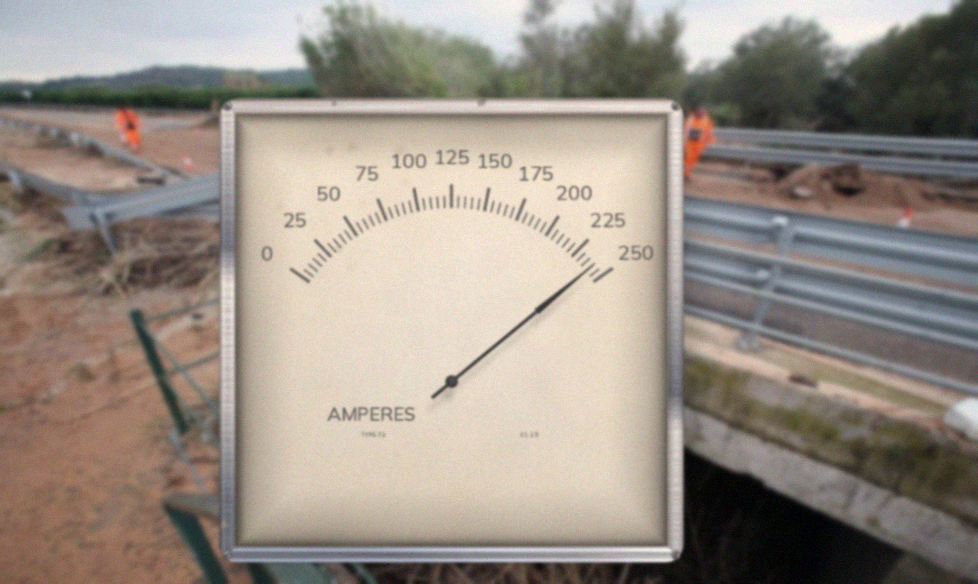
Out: {"value": 240, "unit": "A"}
